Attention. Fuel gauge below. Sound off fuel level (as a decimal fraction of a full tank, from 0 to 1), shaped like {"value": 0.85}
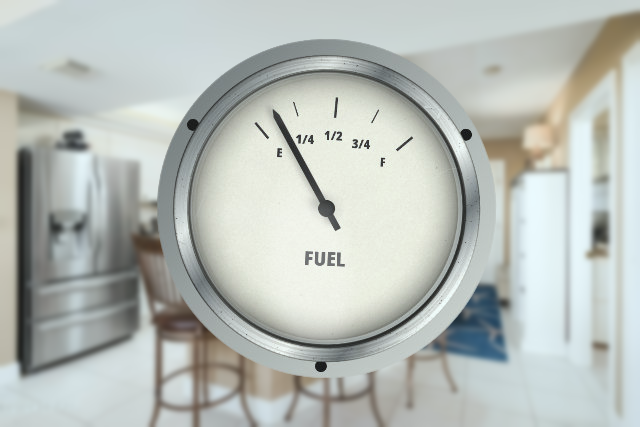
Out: {"value": 0.125}
